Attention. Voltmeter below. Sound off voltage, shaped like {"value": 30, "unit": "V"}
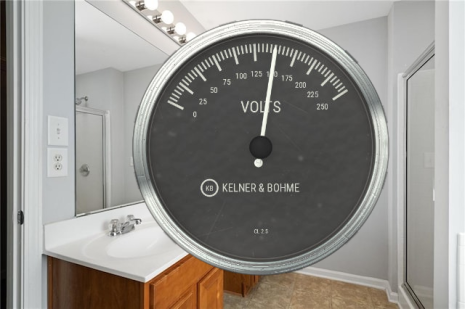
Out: {"value": 150, "unit": "V"}
